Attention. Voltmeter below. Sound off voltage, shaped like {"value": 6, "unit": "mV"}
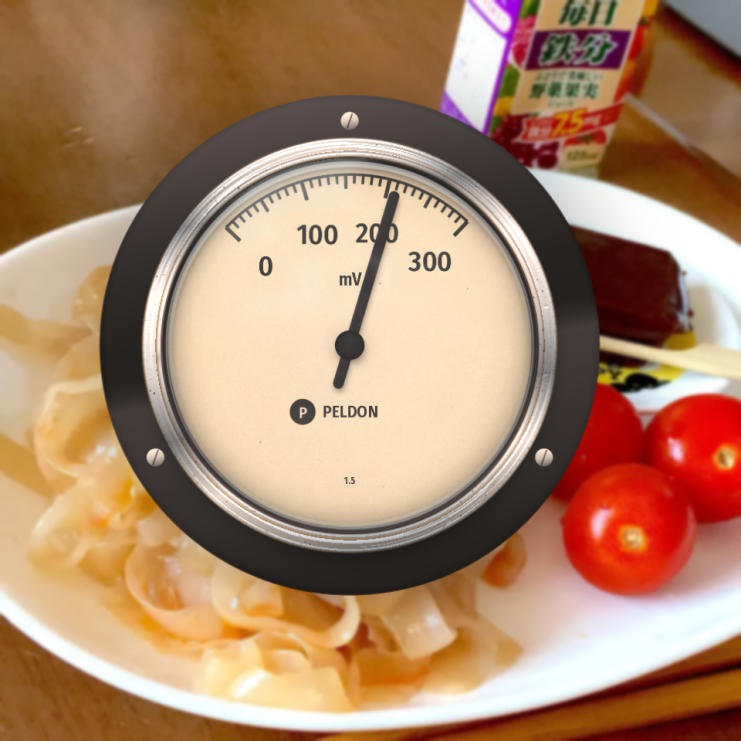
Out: {"value": 210, "unit": "mV"}
